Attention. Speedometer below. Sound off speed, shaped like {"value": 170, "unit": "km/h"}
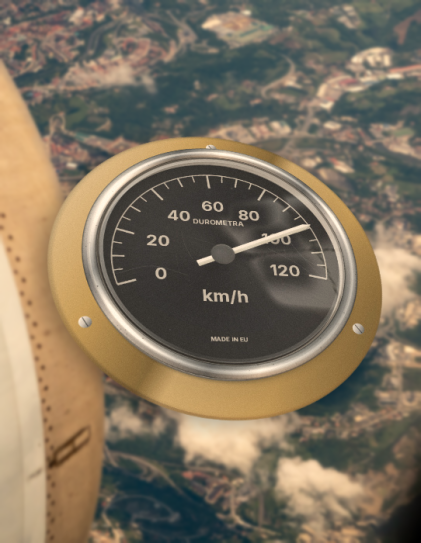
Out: {"value": 100, "unit": "km/h"}
